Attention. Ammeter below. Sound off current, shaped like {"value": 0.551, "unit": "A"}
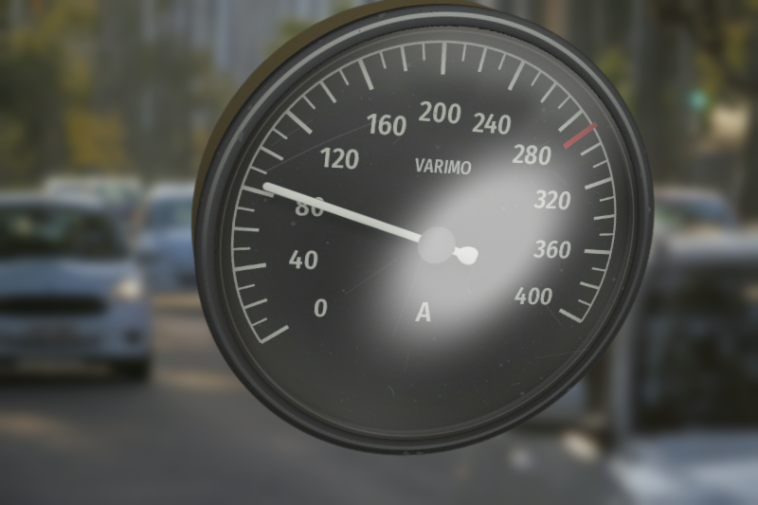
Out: {"value": 85, "unit": "A"}
